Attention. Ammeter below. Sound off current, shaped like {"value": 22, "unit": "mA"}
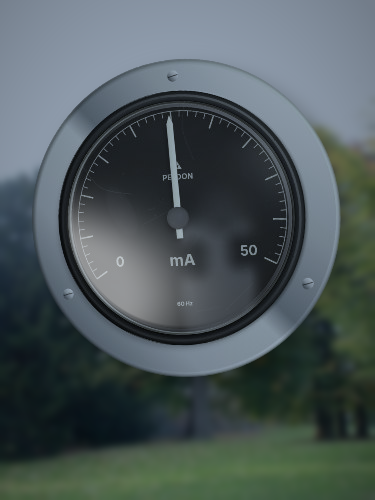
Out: {"value": 25, "unit": "mA"}
